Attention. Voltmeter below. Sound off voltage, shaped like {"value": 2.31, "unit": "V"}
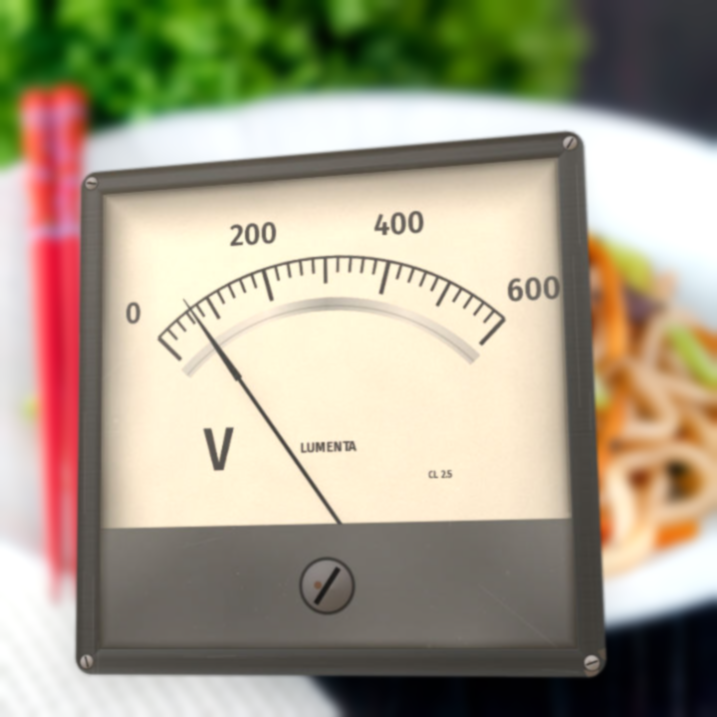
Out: {"value": 70, "unit": "V"}
